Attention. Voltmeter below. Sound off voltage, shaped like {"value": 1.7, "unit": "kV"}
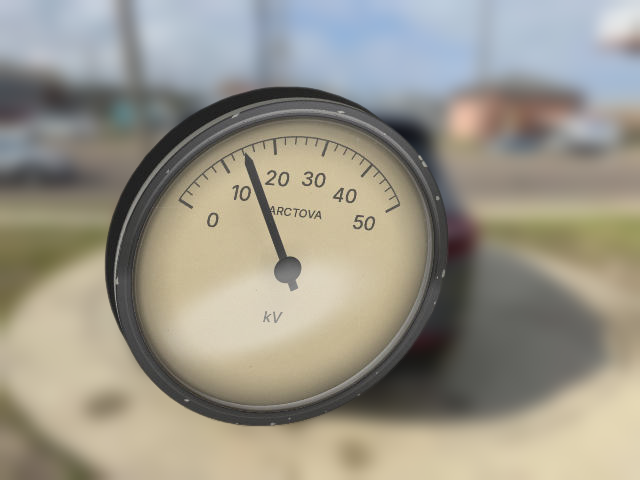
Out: {"value": 14, "unit": "kV"}
